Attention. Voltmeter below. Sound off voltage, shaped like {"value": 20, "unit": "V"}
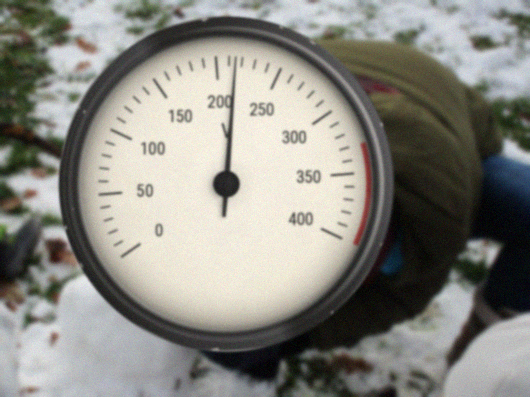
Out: {"value": 215, "unit": "V"}
